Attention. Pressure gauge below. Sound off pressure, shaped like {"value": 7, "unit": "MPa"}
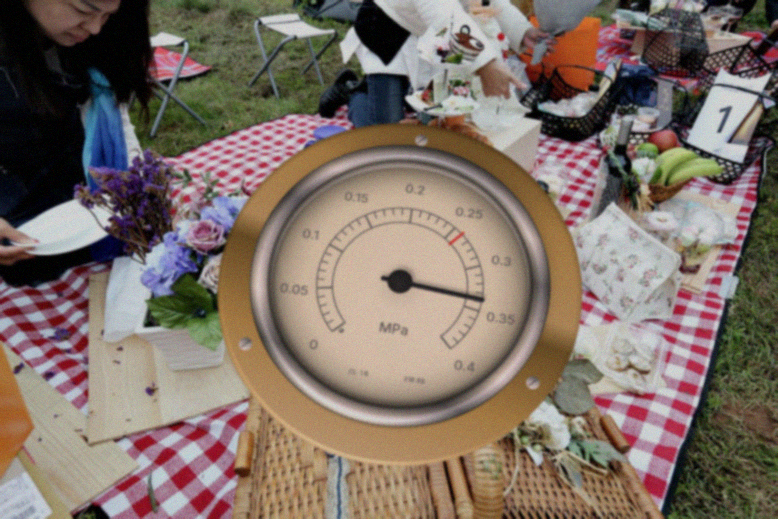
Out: {"value": 0.34, "unit": "MPa"}
